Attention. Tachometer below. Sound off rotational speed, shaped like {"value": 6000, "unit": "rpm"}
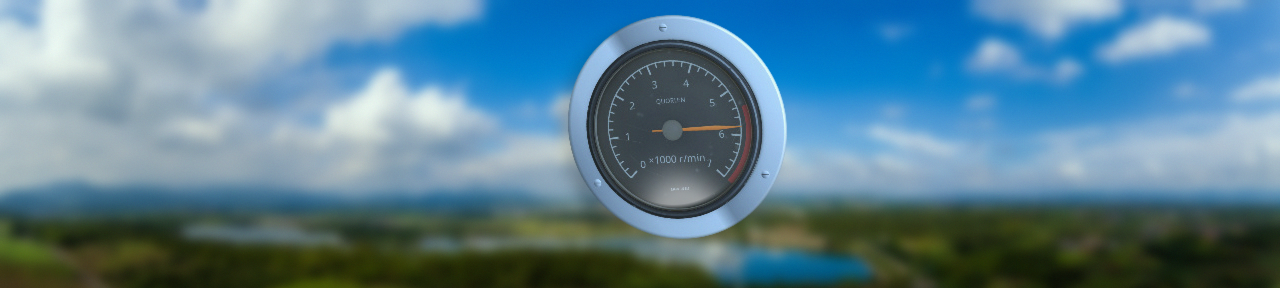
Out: {"value": 5800, "unit": "rpm"}
